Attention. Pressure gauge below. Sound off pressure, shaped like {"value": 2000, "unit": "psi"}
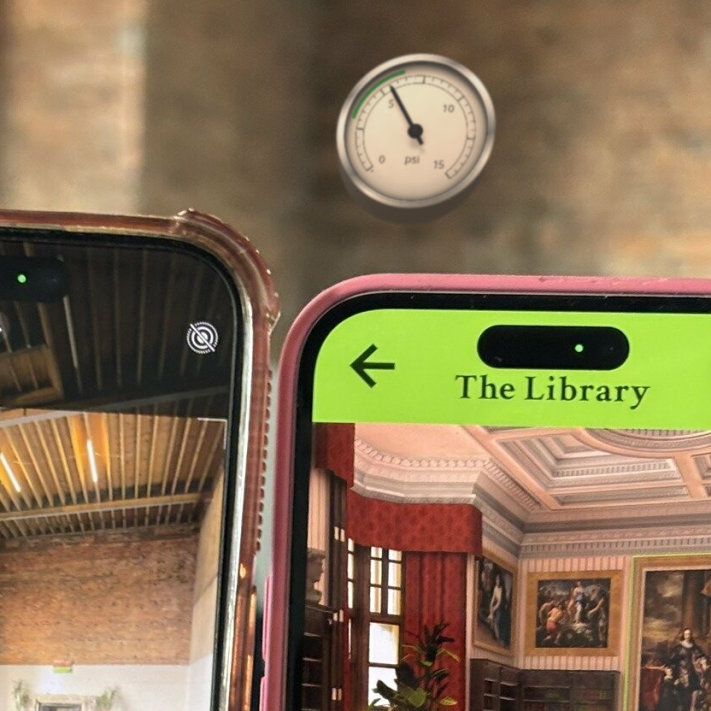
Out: {"value": 5.5, "unit": "psi"}
